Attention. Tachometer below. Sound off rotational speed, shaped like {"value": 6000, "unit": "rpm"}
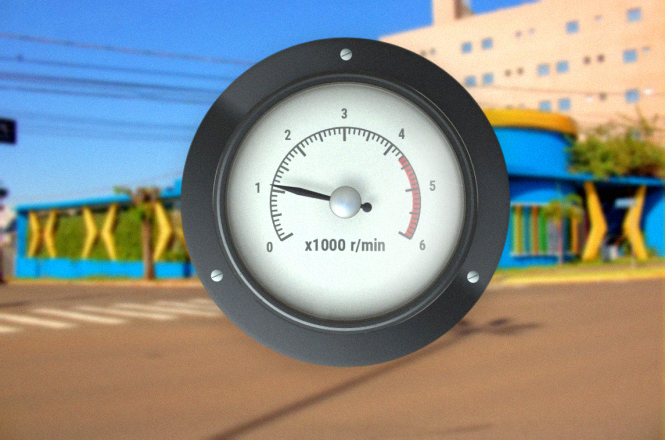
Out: {"value": 1100, "unit": "rpm"}
